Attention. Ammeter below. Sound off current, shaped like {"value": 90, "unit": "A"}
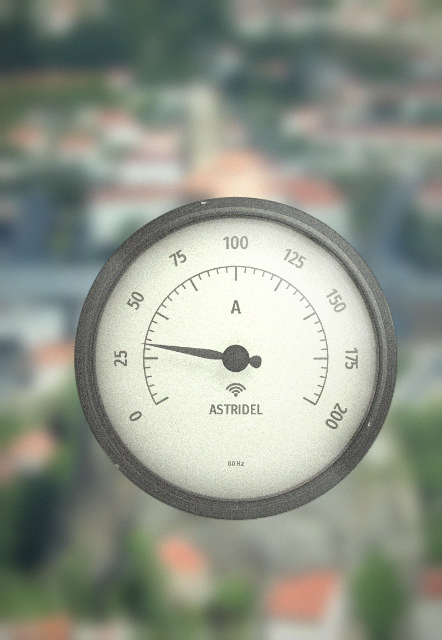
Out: {"value": 32.5, "unit": "A"}
